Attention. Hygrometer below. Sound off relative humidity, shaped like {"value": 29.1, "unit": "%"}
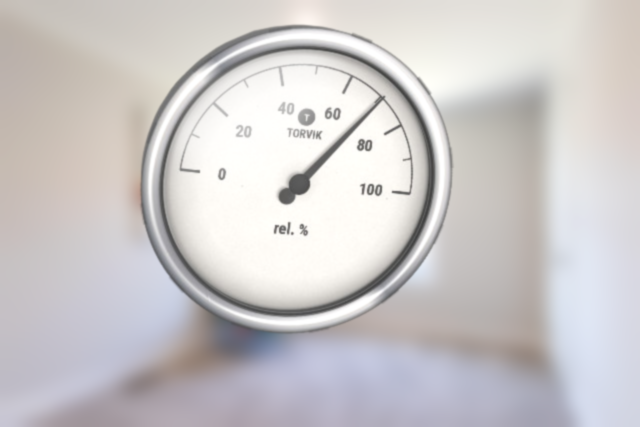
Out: {"value": 70, "unit": "%"}
